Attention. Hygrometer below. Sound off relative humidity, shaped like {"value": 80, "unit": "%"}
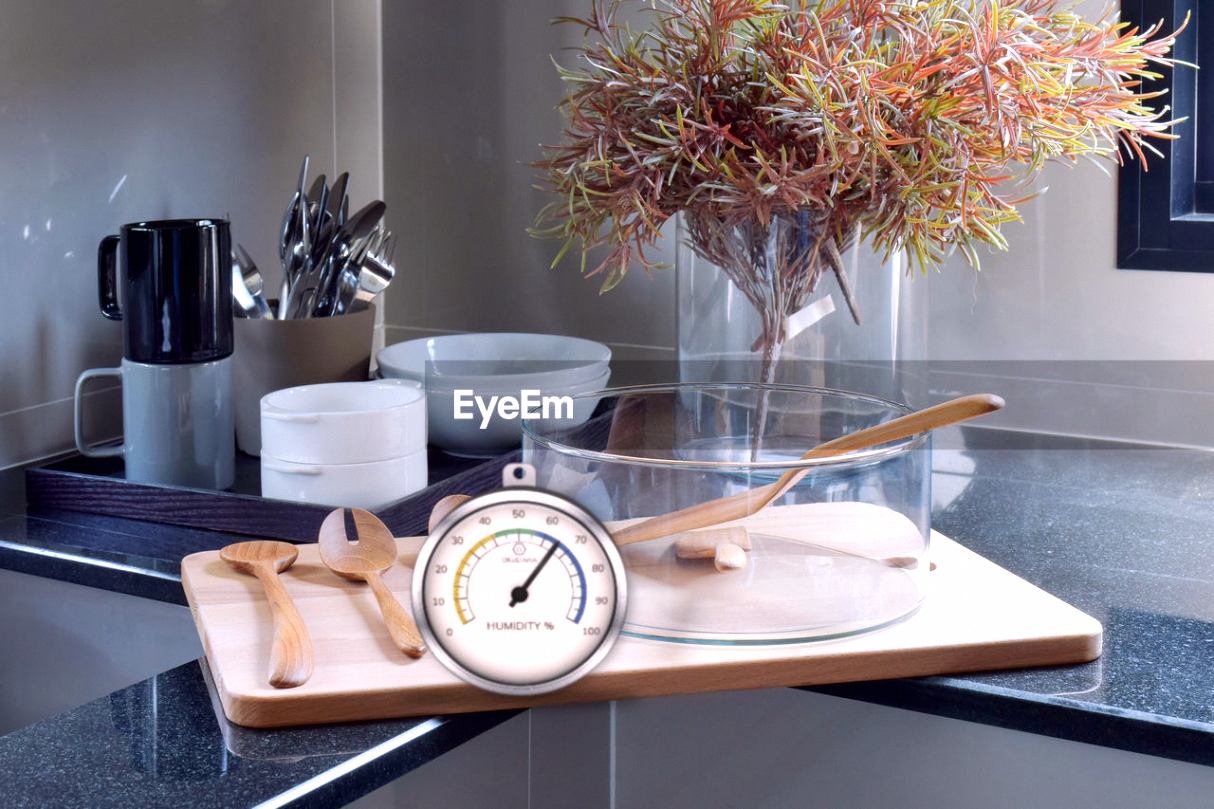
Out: {"value": 65, "unit": "%"}
